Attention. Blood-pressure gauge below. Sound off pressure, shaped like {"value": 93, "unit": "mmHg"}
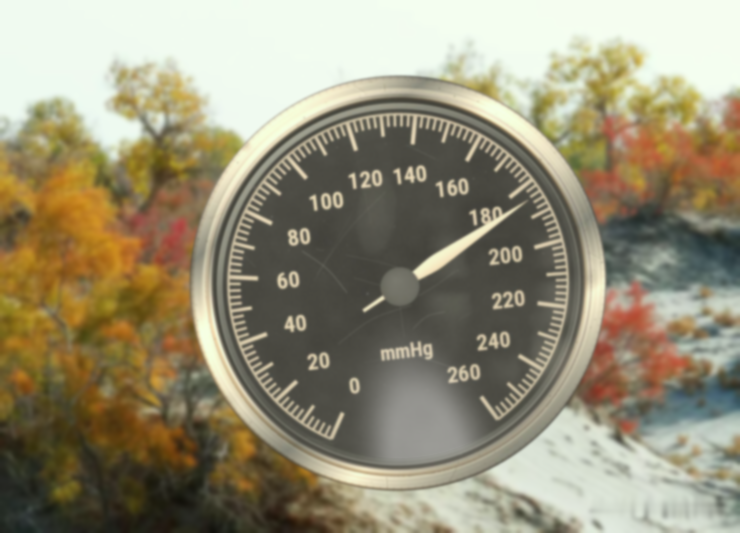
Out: {"value": 184, "unit": "mmHg"}
